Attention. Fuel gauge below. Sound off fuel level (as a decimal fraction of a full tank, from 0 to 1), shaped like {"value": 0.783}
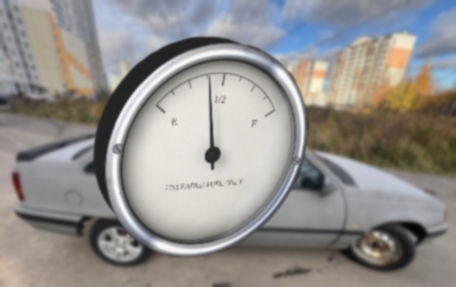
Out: {"value": 0.375}
